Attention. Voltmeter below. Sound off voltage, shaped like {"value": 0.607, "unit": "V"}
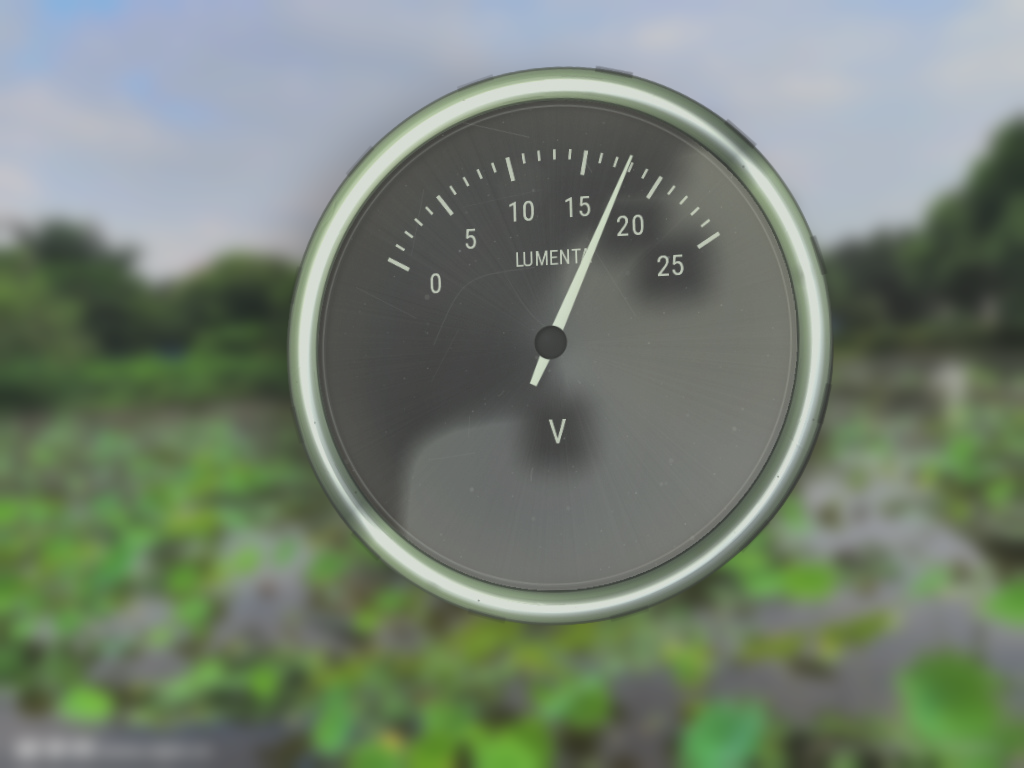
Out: {"value": 18, "unit": "V"}
